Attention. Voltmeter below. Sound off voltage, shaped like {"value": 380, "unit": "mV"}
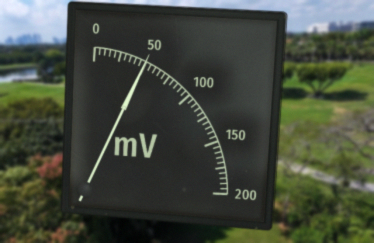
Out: {"value": 50, "unit": "mV"}
